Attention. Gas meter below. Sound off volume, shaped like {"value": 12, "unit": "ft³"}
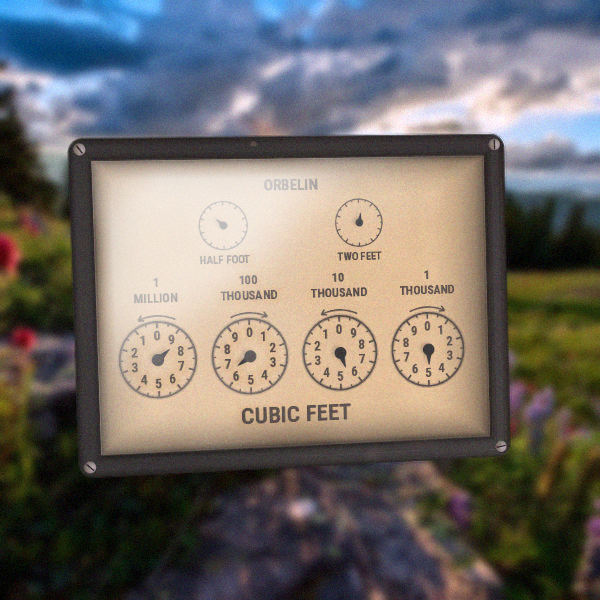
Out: {"value": 865500, "unit": "ft³"}
